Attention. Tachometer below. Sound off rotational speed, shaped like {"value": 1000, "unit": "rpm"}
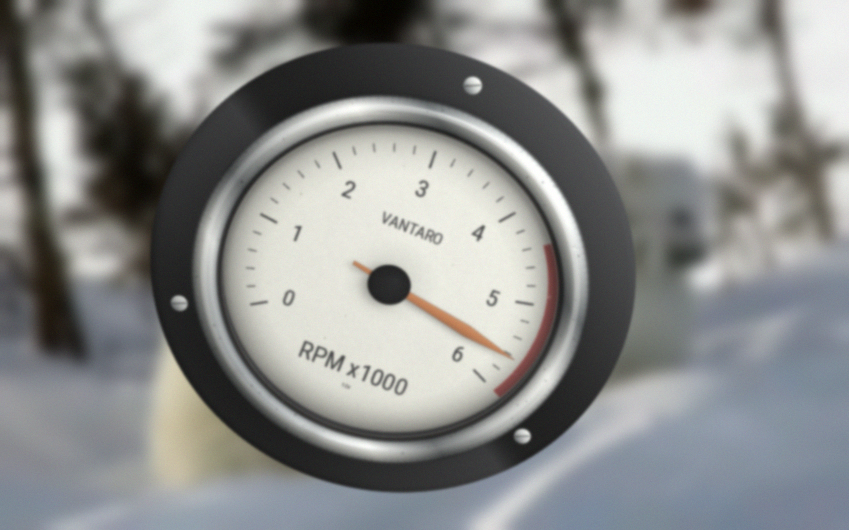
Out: {"value": 5600, "unit": "rpm"}
